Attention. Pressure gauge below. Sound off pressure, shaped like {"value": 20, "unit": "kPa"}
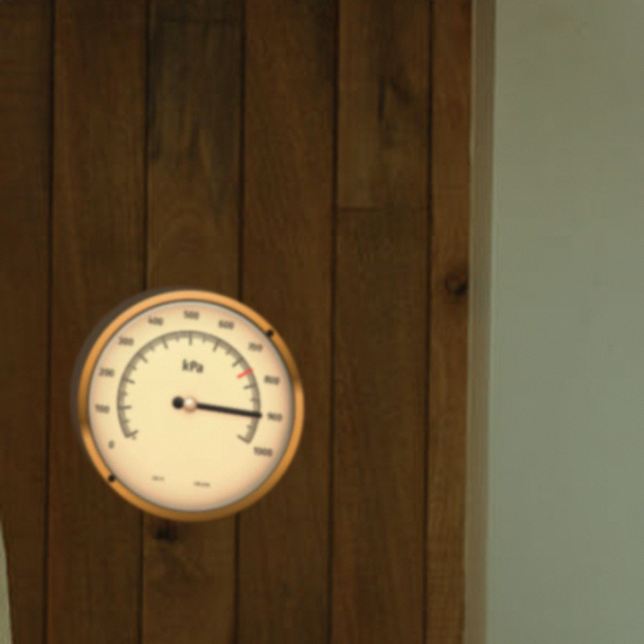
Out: {"value": 900, "unit": "kPa"}
